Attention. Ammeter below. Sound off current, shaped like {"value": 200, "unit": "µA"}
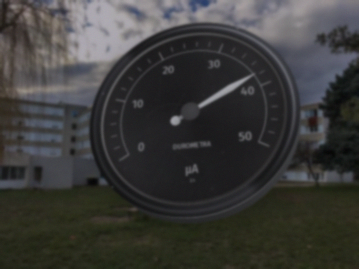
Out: {"value": 38, "unit": "µA"}
